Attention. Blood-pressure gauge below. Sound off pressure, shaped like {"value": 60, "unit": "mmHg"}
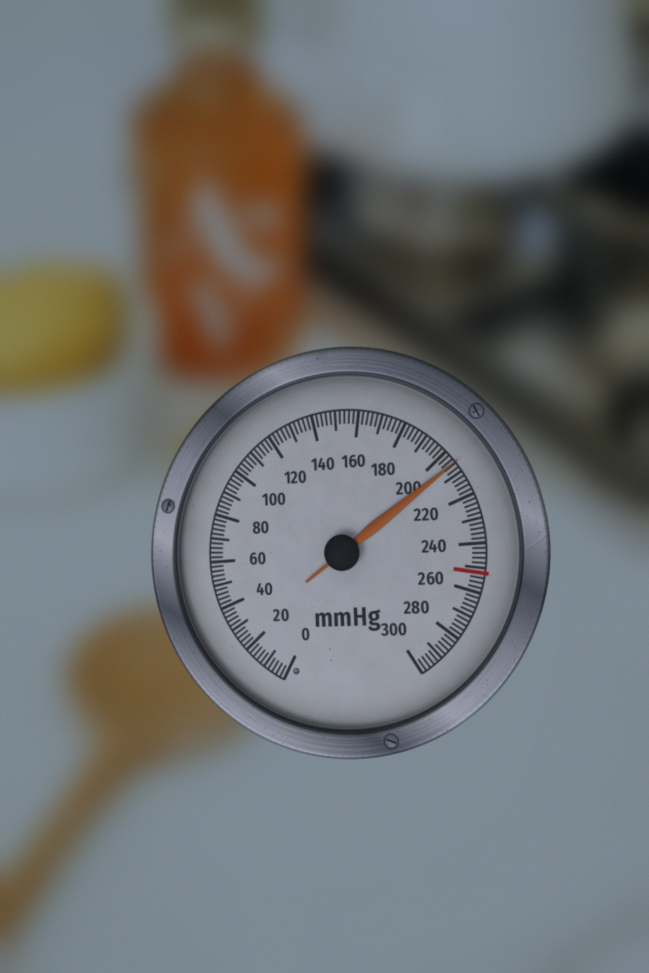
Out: {"value": 206, "unit": "mmHg"}
